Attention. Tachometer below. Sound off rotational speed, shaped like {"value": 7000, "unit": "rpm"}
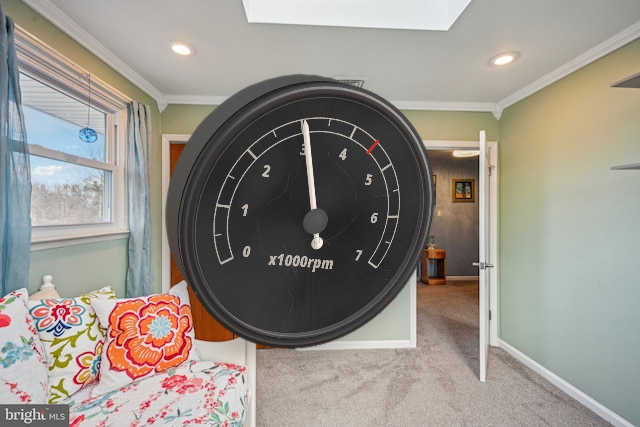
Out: {"value": 3000, "unit": "rpm"}
